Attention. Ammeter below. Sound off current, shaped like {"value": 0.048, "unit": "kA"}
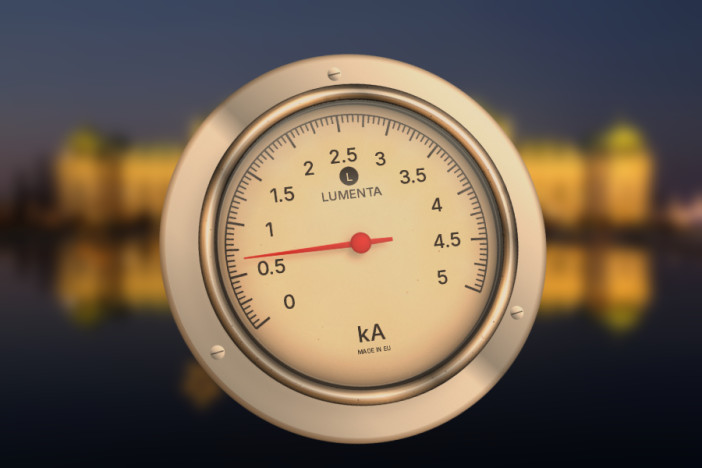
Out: {"value": 0.65, "unit": "kA"}
